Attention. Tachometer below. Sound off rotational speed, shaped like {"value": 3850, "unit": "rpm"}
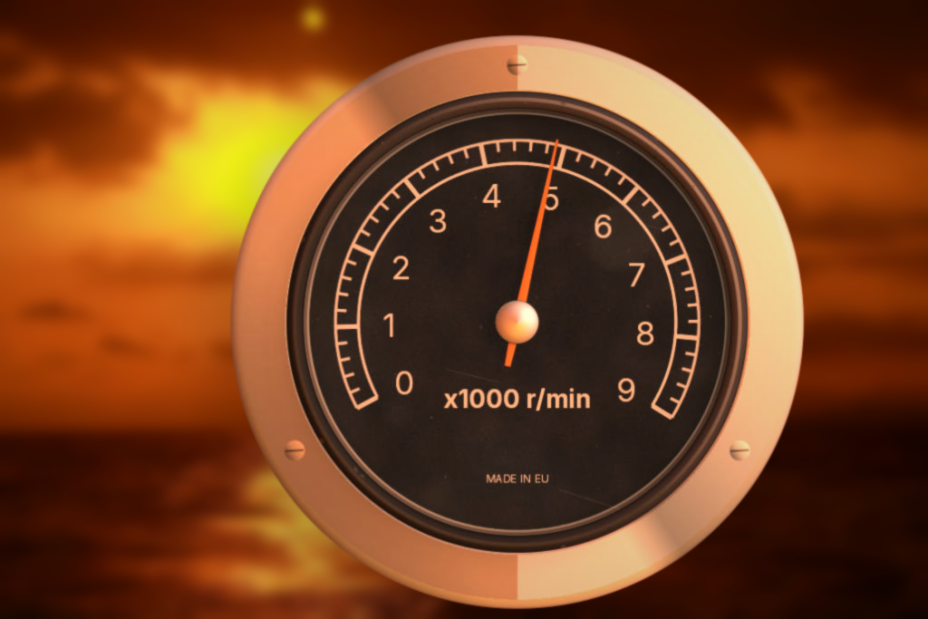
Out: {"value": 4900, "unit": "rpm"}
